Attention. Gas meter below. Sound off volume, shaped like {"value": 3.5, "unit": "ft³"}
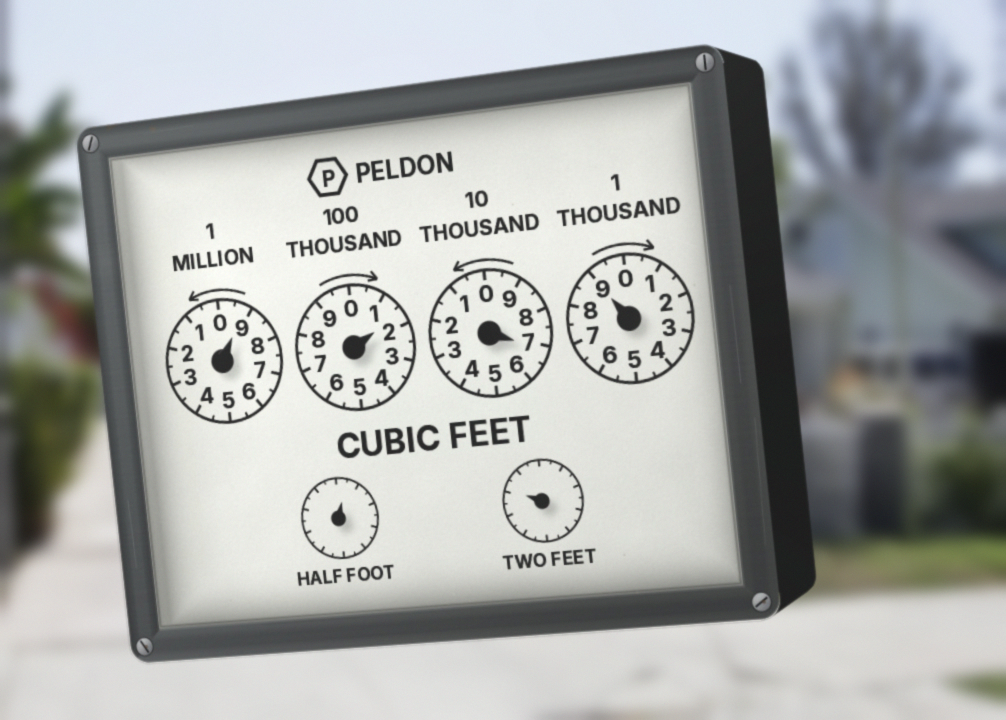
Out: {"value": 916900, "unit": "ft³"}
